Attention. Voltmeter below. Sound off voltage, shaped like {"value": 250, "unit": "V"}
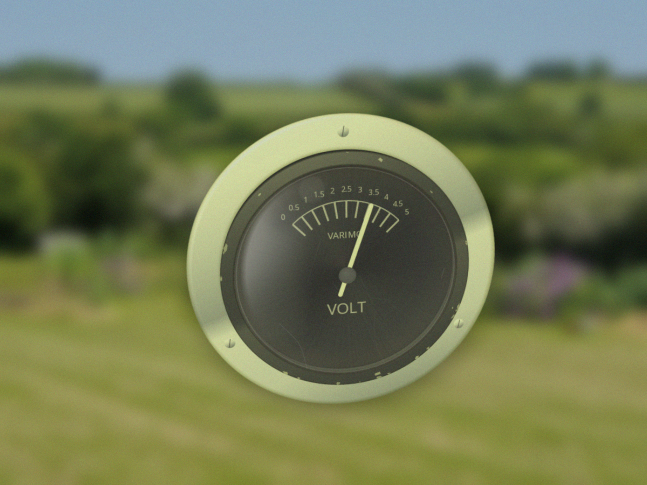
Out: {"value": 3.5, "unit": "V"}
